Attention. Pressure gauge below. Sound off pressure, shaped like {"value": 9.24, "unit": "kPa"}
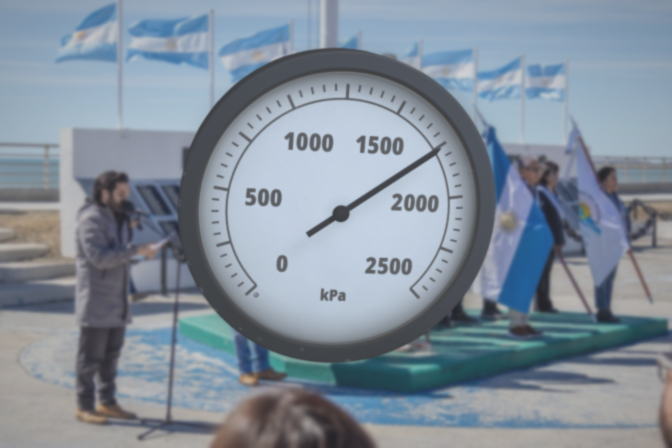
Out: {"value": 1750, "unit": "kPa"}
